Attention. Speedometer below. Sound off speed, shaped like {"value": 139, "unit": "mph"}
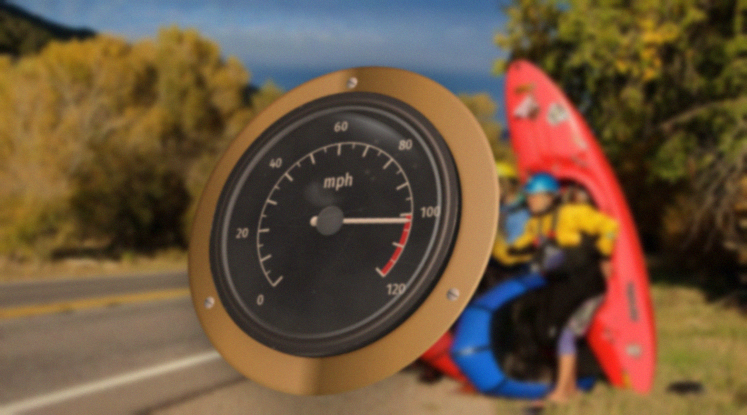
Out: {"value": 102.5, "unit": "mph"}
